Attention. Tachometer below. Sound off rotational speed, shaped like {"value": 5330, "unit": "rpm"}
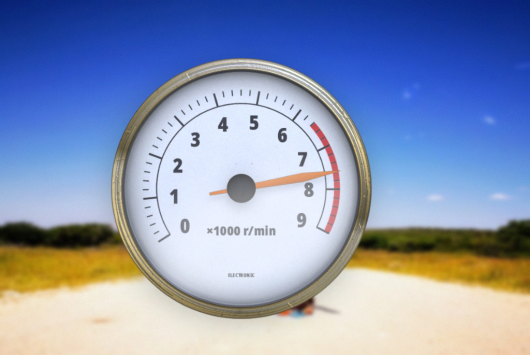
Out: {"value": 7600, "unit": "rpm"}
